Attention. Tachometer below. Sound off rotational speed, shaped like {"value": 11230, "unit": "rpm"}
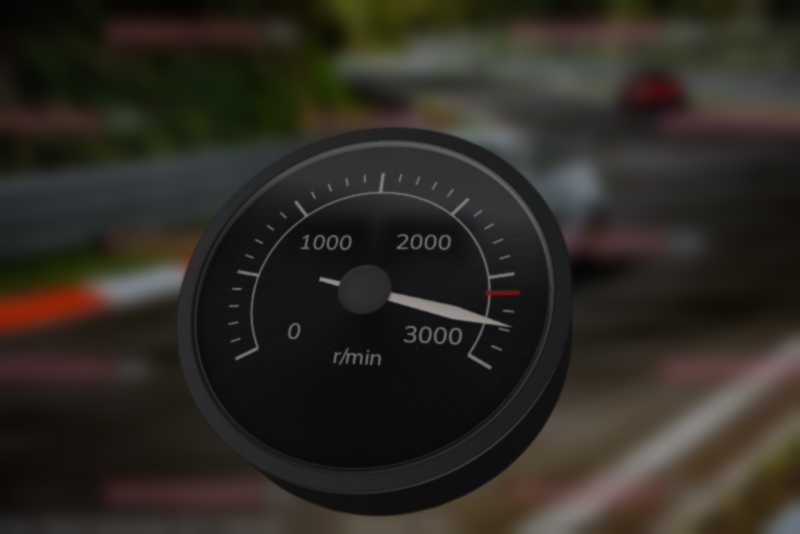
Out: {"value": 2800, "unit": "rpm"}
